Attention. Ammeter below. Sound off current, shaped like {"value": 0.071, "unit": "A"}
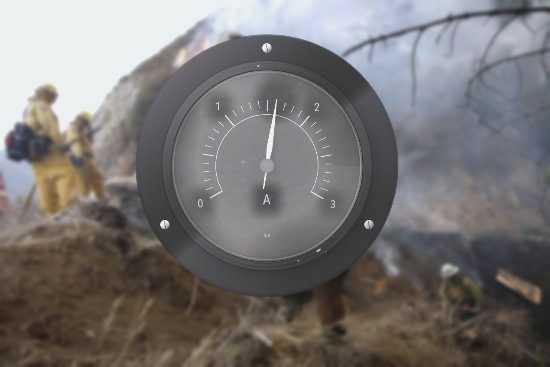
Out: {"value": 1.6, "unit": "A"}
